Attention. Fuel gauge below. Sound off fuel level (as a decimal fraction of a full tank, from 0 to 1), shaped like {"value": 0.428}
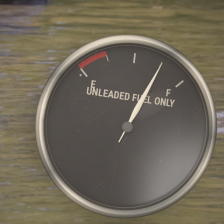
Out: {"value": 0.75}
